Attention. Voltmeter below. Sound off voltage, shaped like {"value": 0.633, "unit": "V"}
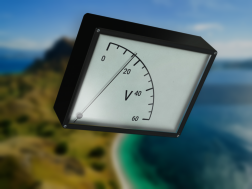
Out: {"value": 15, "unit": "V"}
